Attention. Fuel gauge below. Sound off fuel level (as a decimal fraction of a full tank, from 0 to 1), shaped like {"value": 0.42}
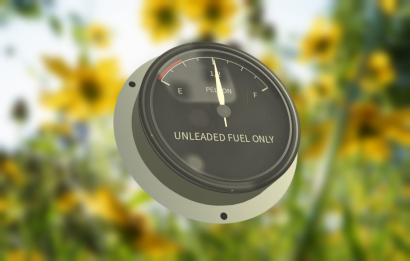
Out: {"value": 0.5}
